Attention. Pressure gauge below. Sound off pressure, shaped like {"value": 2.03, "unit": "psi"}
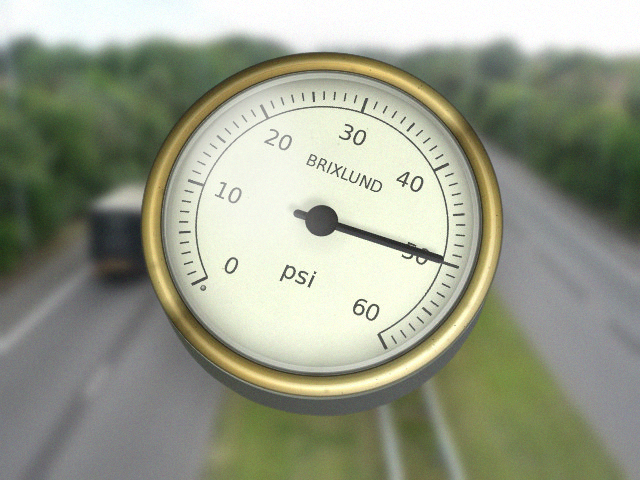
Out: {"value": 50, "unit": "psi"}
